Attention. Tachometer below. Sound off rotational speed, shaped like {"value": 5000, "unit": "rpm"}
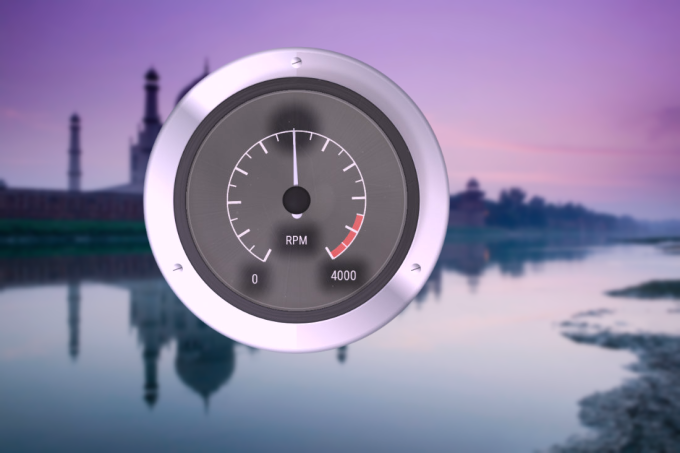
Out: {"value": 2000, "unit": "rpm"}
